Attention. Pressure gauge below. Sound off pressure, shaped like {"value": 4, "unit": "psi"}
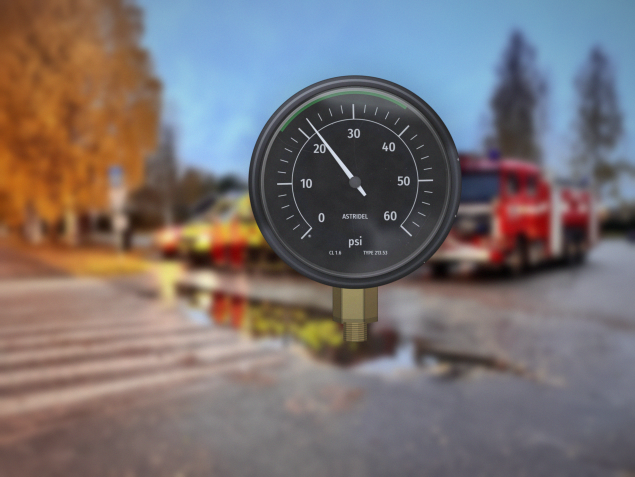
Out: {"value": 22, "unit": "psi"}
